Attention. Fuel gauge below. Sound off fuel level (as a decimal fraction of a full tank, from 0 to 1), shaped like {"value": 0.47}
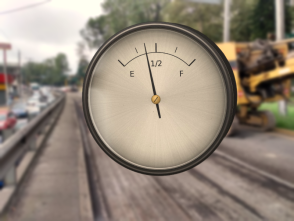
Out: {"value": 0.375}
